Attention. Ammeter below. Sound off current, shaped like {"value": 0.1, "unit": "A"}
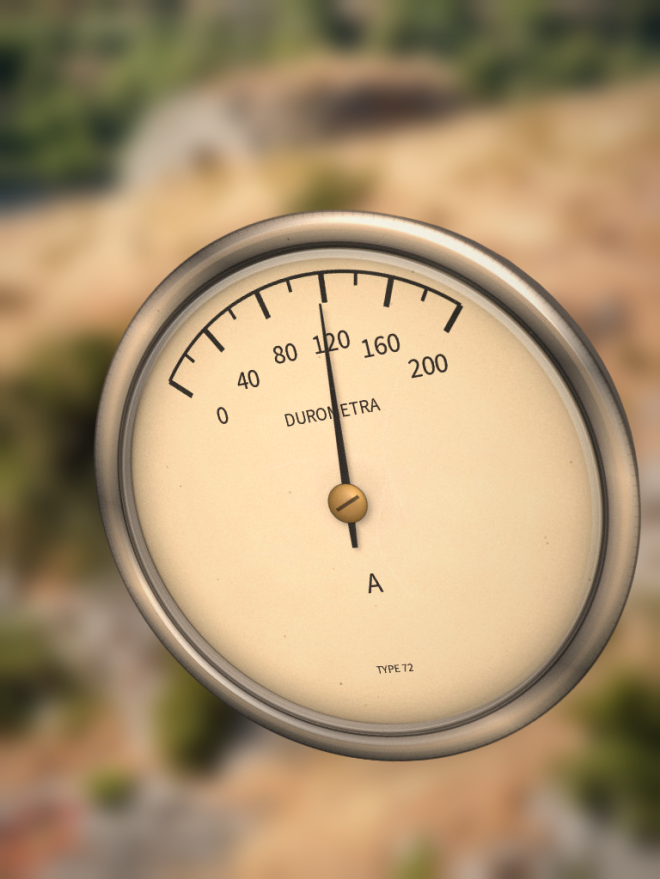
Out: {"value": 120, "unit": "A"}
